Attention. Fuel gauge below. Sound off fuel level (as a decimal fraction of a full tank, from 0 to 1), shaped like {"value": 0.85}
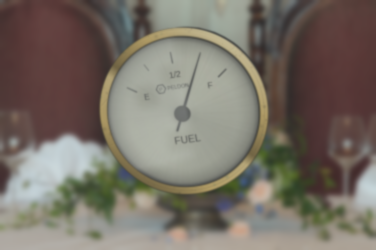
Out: {"value": 0.75}
